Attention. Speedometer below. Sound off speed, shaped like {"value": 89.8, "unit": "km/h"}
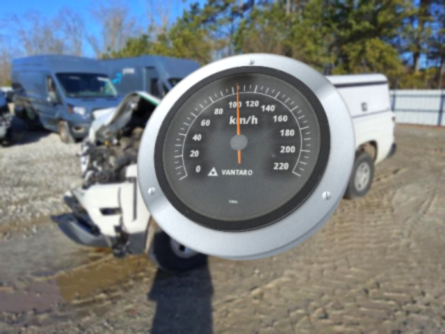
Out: {"value": 105, "unit": "km/h"}
